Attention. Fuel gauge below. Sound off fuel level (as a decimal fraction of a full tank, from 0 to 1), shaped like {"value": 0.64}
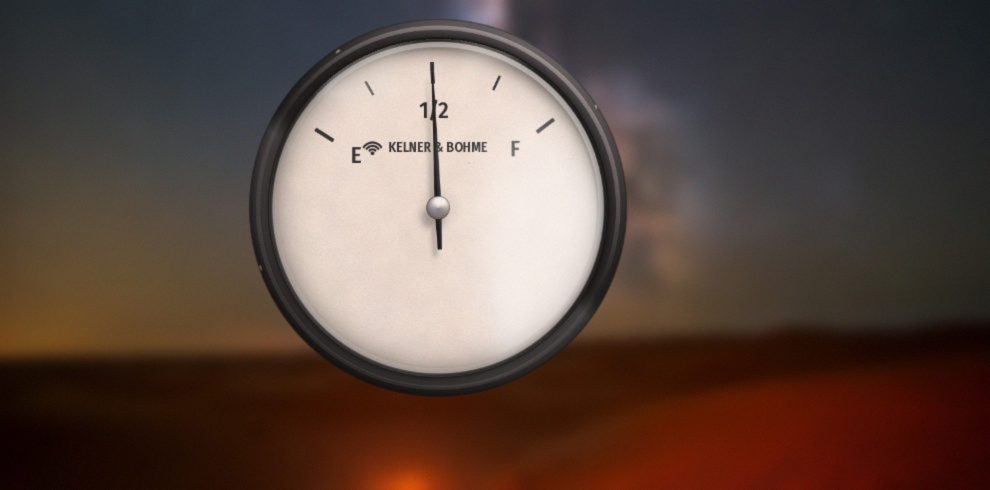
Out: {"value": 0.5}
